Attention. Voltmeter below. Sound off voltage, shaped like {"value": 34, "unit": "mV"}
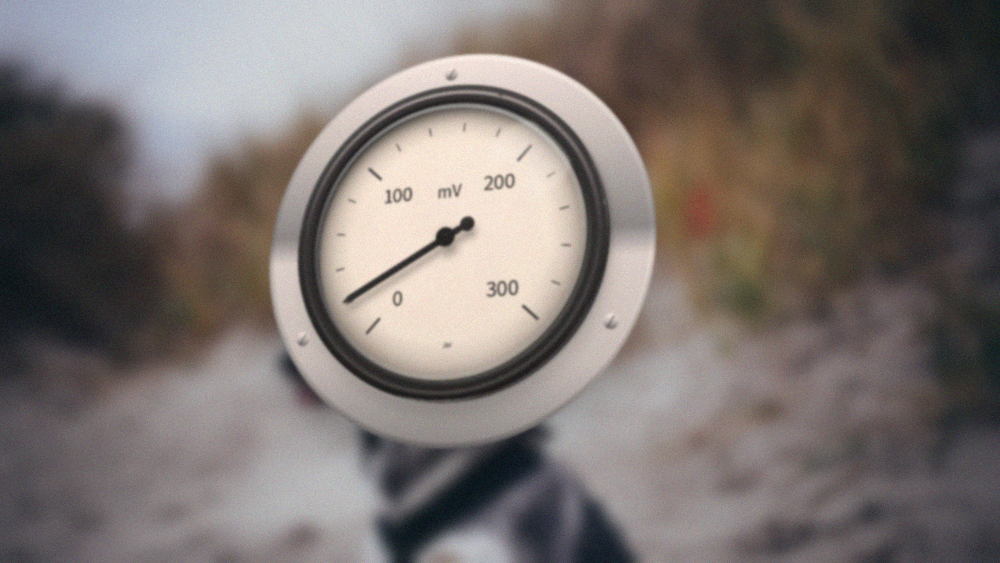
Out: {"value": 20, "unit": "mV"}
